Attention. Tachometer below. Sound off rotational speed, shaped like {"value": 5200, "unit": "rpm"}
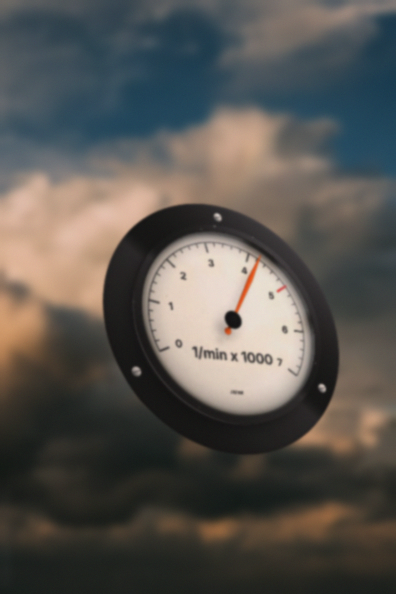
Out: {"value": 4200, "unit": "rpm"}
